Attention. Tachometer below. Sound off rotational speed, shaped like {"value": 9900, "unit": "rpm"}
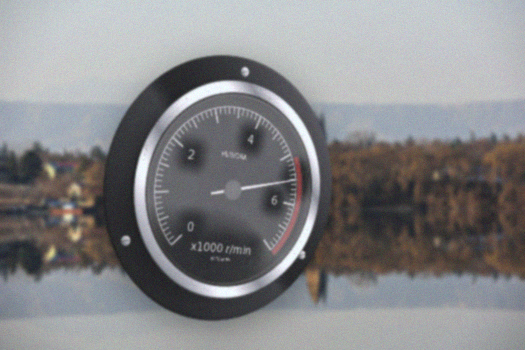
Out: {"value": 5500, "unit": "rpm"}
